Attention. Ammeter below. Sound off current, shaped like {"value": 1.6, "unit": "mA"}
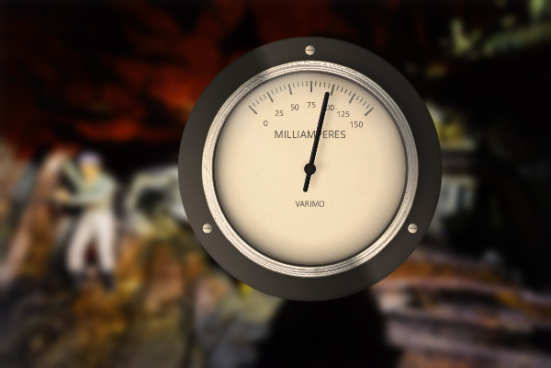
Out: {"value": 95, "unit": "mA"}
